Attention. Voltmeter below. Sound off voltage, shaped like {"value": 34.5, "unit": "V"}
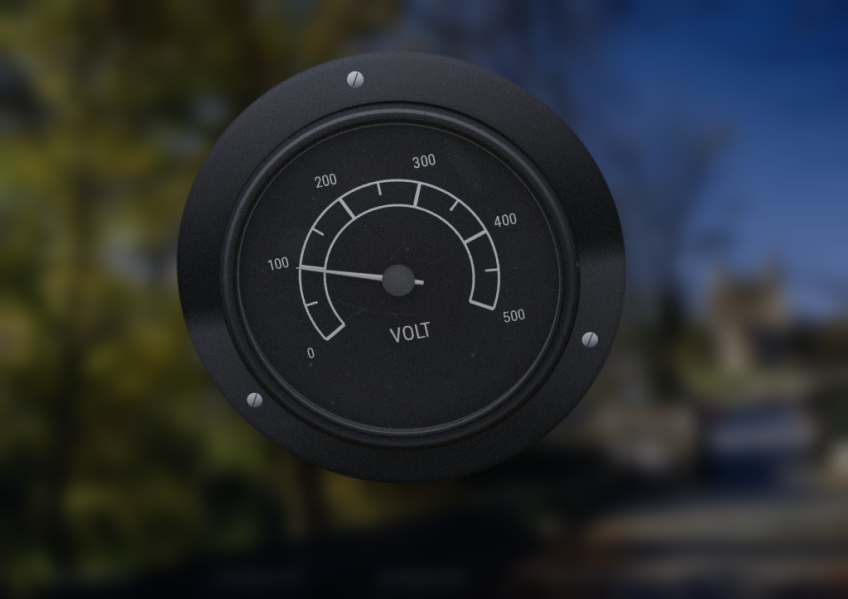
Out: {"value": 100, "unit": "V"}
